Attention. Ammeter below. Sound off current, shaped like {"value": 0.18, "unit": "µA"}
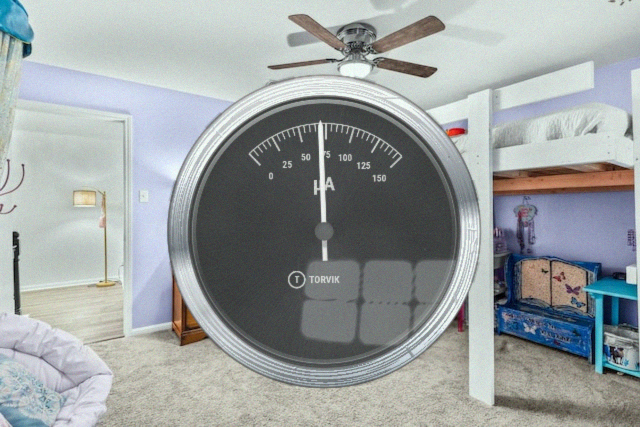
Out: {"value": 70, "unit": "µA"}
